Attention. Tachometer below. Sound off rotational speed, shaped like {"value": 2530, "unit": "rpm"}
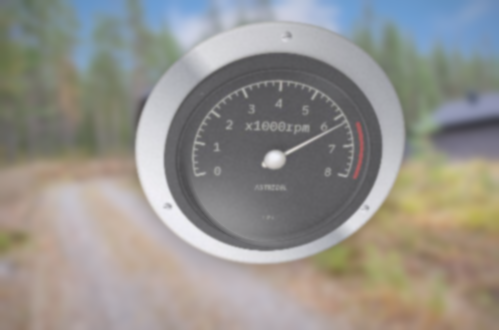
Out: {"value": 6200, "unit": "rpm"}
